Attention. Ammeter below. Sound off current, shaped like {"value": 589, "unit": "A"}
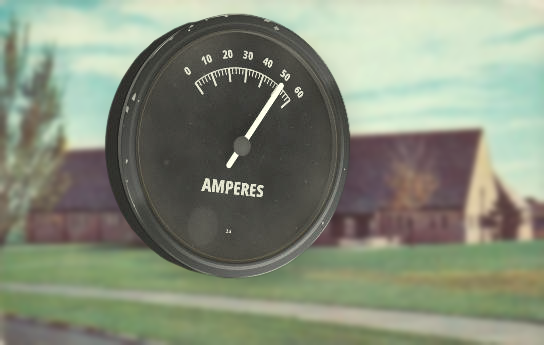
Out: {"value": 50, "unit": "A"}
